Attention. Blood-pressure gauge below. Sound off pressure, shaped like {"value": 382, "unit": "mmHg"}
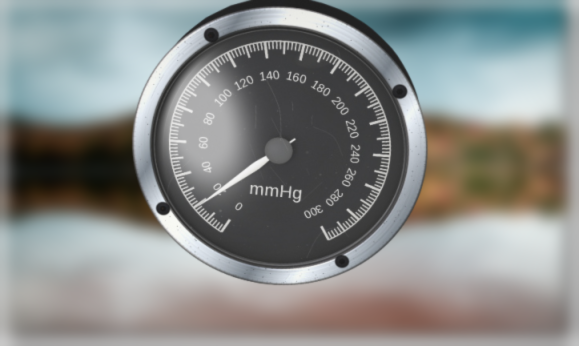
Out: {"value": 20, "unit": "mmHg"}
